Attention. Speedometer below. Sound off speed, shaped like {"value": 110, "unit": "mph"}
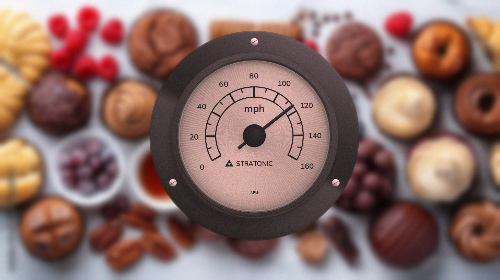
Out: {"value": 115, "unit": "mph"}
